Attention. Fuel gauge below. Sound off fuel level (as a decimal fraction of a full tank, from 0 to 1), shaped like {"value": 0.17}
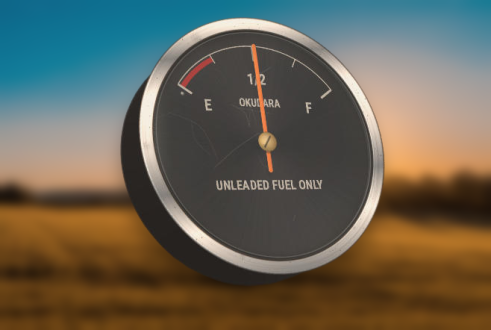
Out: {"value": 0.5}
